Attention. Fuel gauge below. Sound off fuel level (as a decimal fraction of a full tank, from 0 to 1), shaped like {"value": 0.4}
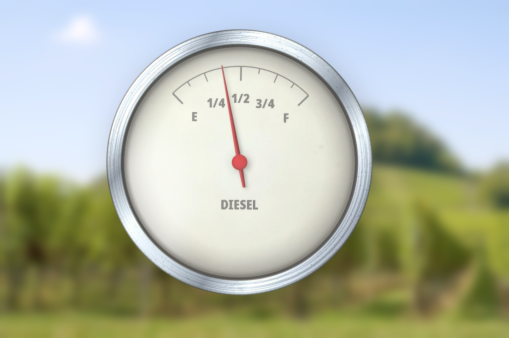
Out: {"value": 0.375}
